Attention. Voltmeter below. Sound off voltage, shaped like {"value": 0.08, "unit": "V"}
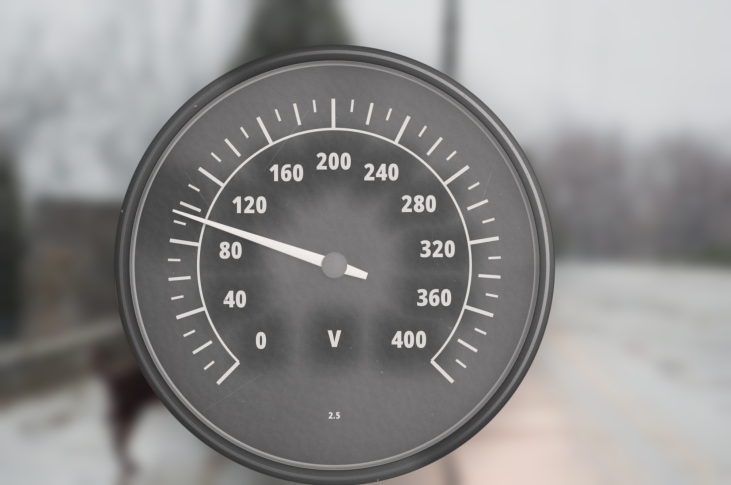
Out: {"value": 95, "unit": "V"}
